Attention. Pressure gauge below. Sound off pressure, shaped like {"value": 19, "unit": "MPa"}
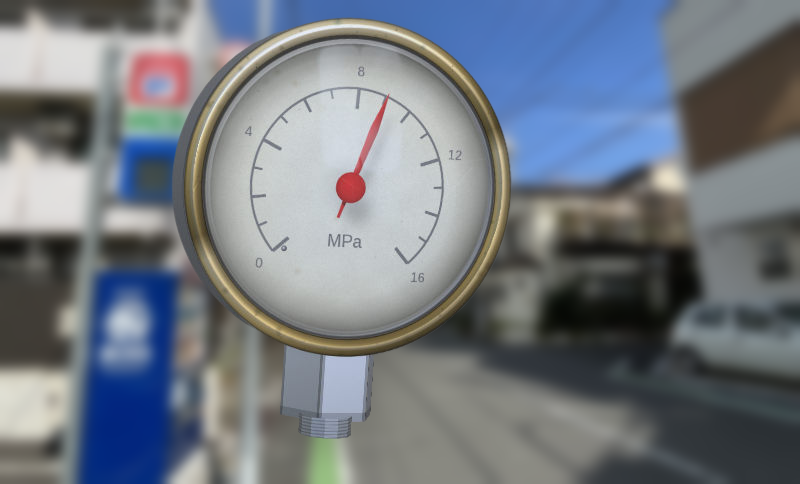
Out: {"value": 9, "unit": "MPa"}
